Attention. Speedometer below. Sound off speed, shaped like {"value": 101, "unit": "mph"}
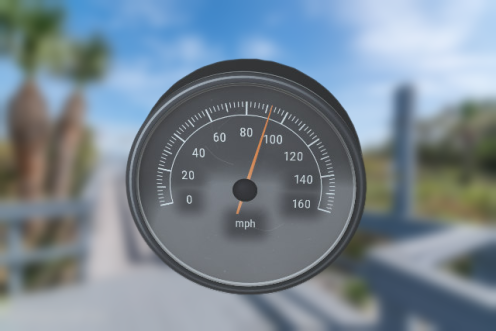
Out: {"value": 92, "unit": "mph"}
